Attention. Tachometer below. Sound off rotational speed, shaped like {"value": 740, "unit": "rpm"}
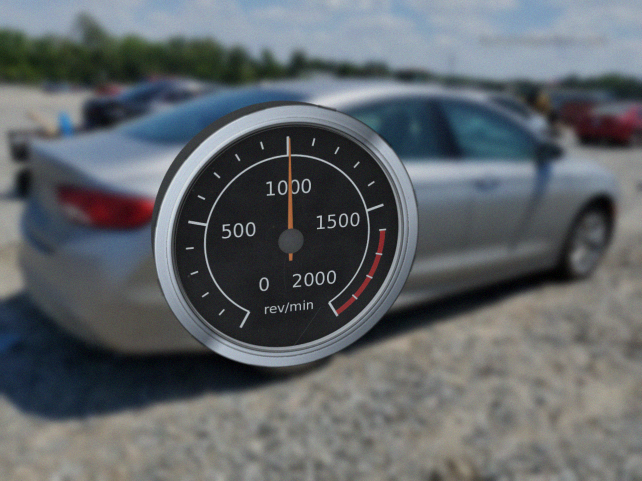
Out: {"value": 1000, "unit": "rpm"}
